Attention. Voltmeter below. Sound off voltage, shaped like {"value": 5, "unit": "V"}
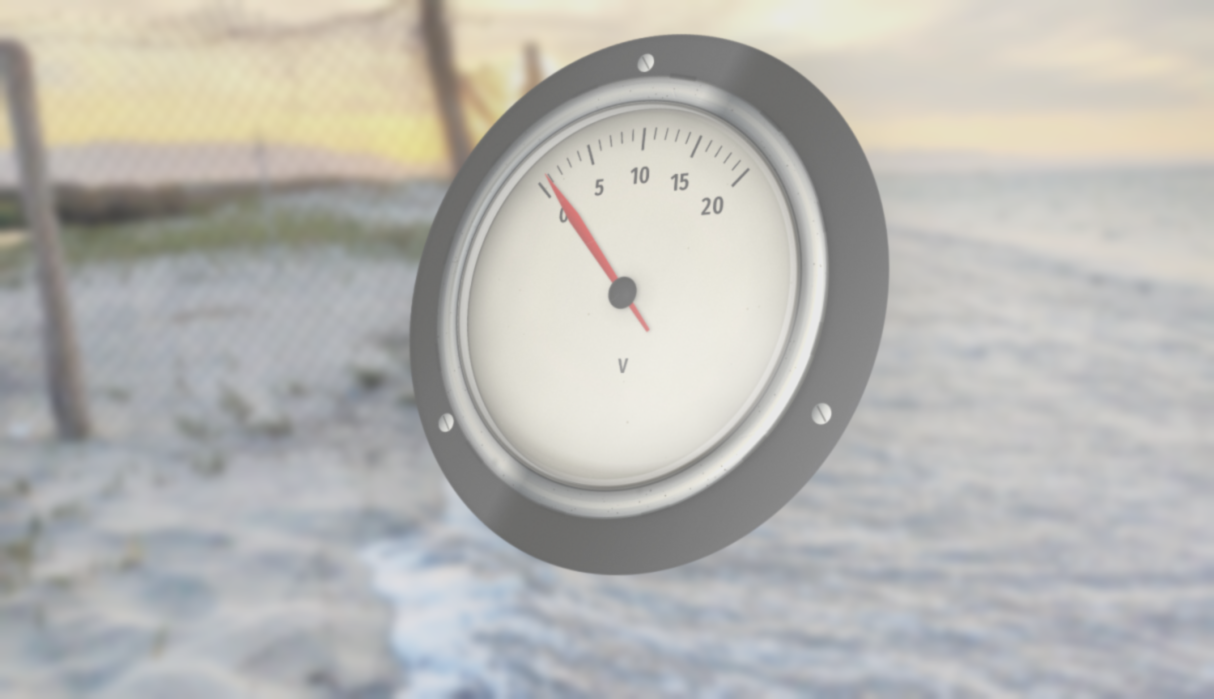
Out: {"value": 1, "unit": "V"}
